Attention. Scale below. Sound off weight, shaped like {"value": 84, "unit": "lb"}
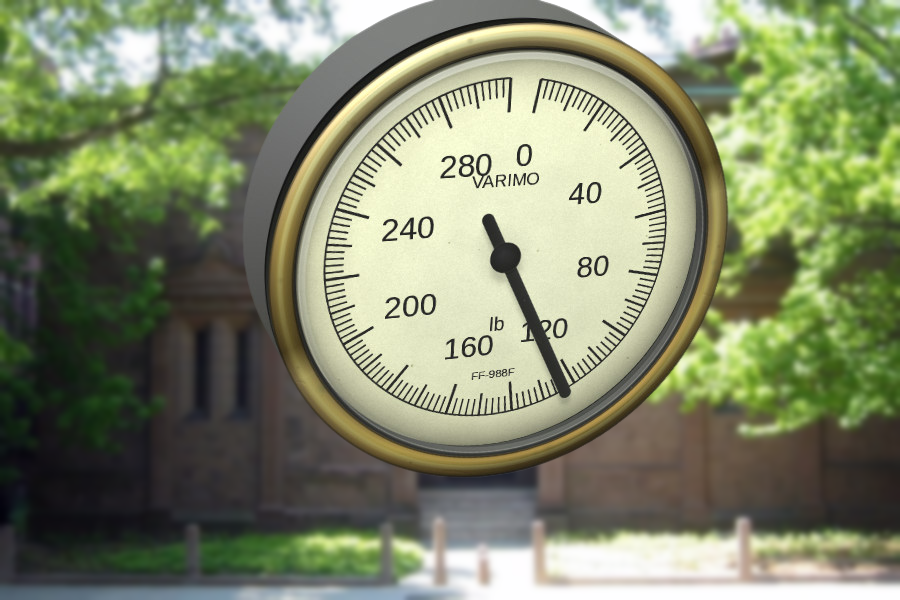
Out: {"value": 124, "unit": "lb"}
